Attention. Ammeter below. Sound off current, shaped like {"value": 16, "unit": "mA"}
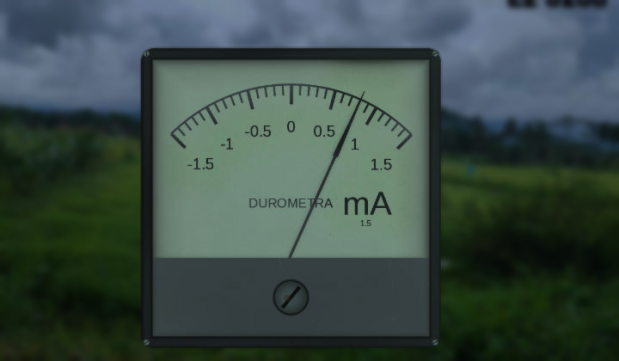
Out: {"value": 0.8, "unit": "mA"}
